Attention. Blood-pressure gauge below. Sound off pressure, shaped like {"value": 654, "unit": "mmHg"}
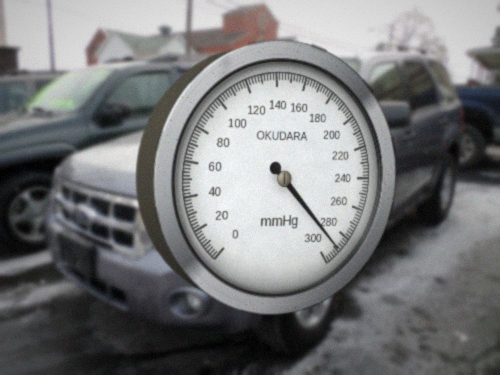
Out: {"value": 290, "unit": "mmHg"}
